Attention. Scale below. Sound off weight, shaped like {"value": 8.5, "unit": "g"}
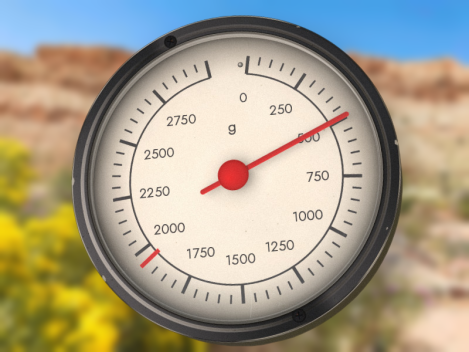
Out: {"value": 500, "unit": "g"}
